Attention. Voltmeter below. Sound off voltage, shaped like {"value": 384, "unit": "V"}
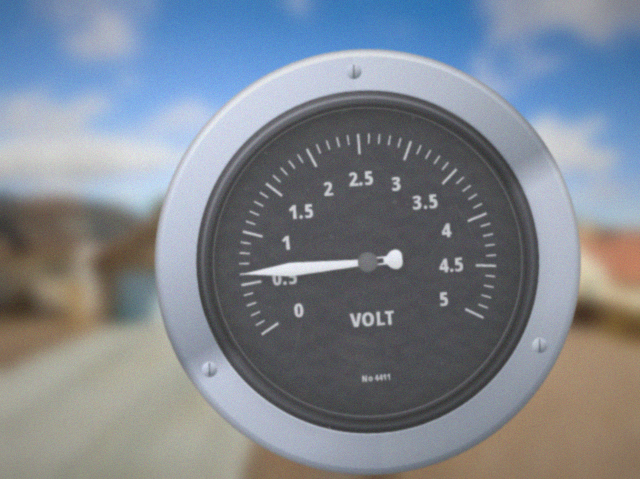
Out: {"value": 0.6, "unit": "V"}
